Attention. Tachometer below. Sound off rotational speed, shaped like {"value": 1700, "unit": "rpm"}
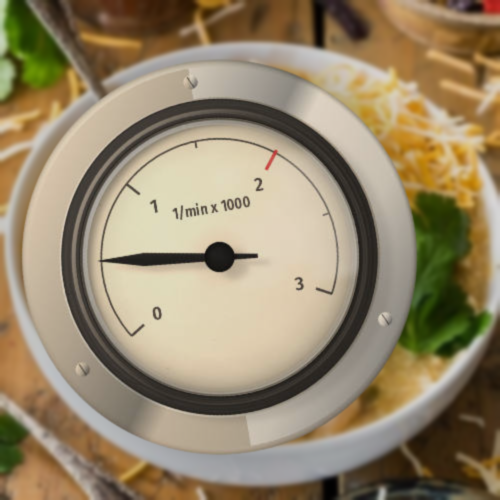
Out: {"value": 500, "unit": "rpm"}
